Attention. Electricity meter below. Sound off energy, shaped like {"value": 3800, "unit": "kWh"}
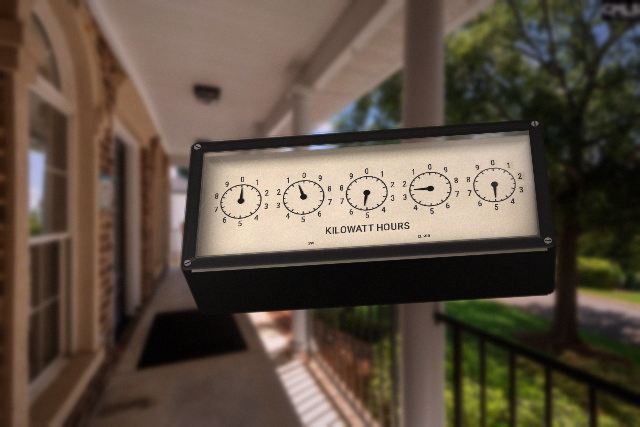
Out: {"value": 525, "unit": "kWh"}
